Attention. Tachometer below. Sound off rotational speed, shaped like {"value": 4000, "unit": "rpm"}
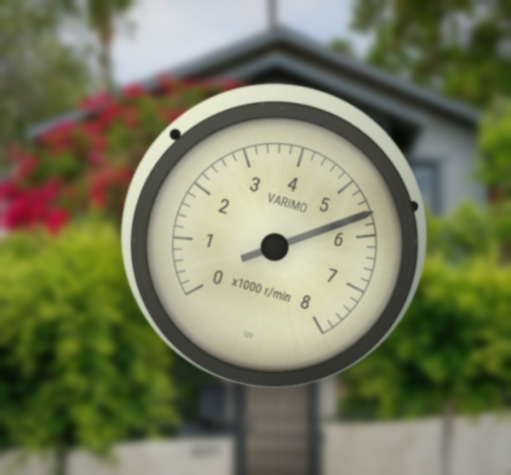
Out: {"value": 5600, "unit": "rpm"}
